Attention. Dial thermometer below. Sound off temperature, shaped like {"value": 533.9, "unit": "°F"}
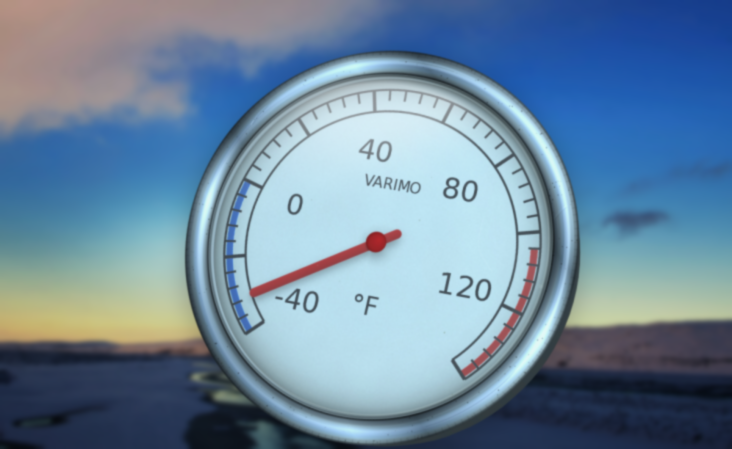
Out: {"value": -32, "unit": "°F"}
